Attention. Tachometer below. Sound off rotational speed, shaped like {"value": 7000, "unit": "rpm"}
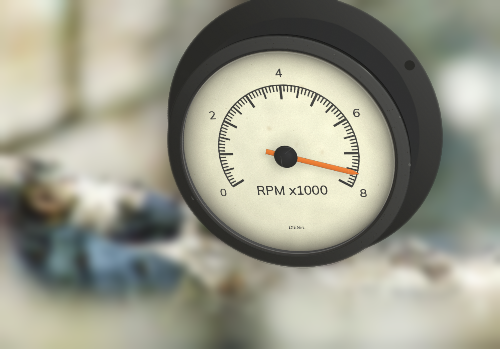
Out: {"value": 7500, "unit": "rpm"}
